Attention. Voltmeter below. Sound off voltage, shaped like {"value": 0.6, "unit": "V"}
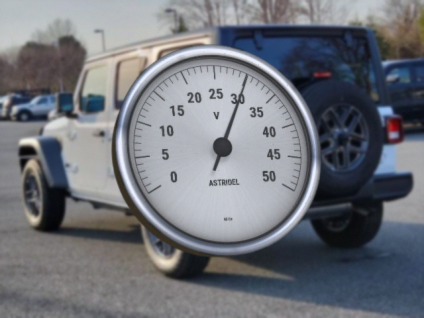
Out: {"value": 30, "unit": "V"}
